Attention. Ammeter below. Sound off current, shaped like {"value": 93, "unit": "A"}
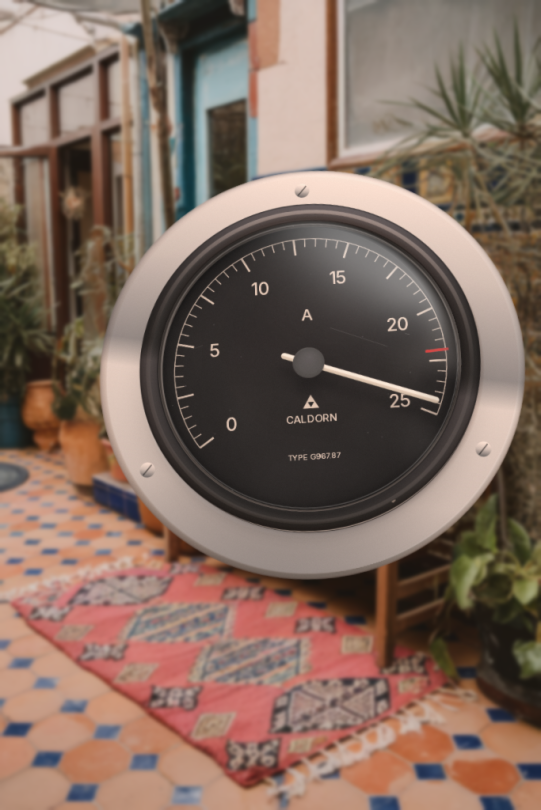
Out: {"value": 24.5, "unit": "A"}
